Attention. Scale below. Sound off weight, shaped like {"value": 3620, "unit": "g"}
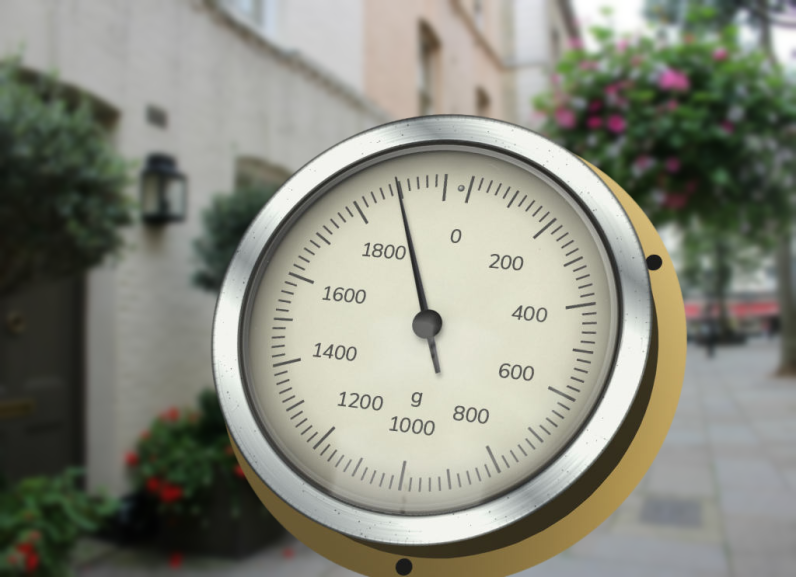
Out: {"value": 1900, "unit": "g"}
